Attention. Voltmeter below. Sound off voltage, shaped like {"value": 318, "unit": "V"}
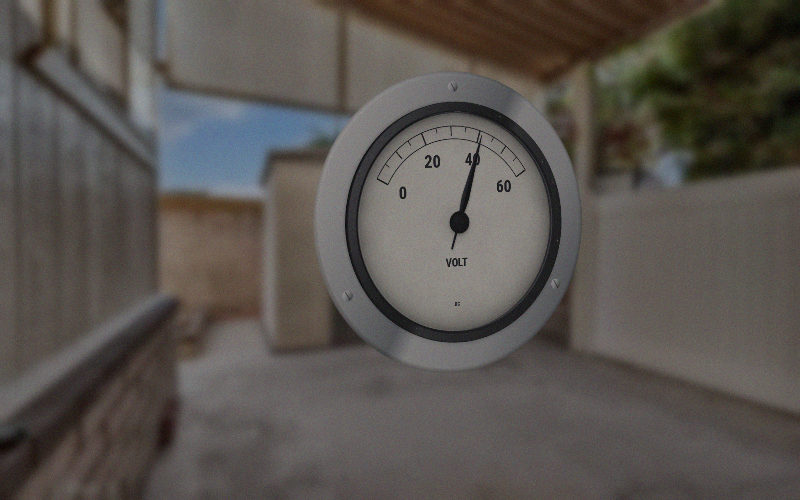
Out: {"value": 40, "unit": "V"}
